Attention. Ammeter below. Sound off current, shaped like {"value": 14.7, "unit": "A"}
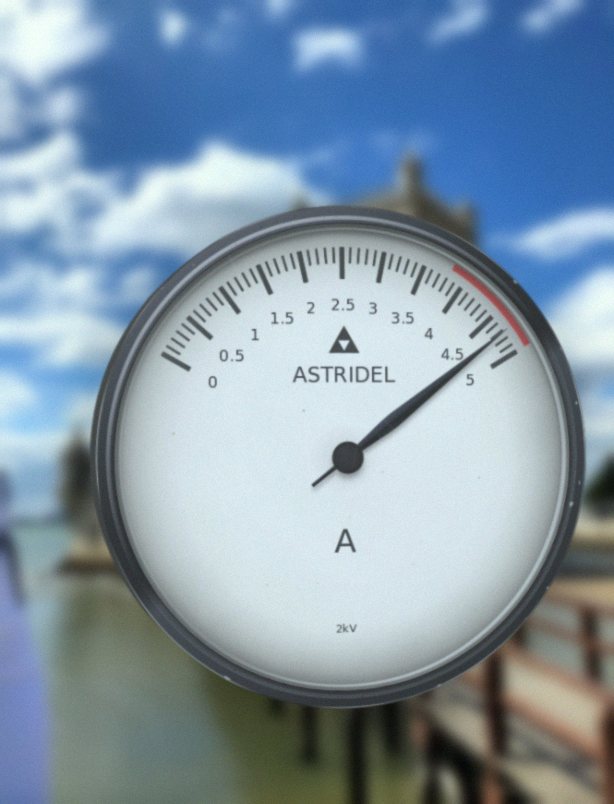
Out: {"value": 4.7, "unit": "A"}
